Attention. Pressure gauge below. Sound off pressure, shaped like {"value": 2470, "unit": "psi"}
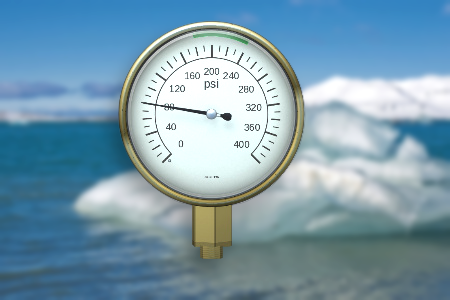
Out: {"value": 80, "unit": "psi"}
